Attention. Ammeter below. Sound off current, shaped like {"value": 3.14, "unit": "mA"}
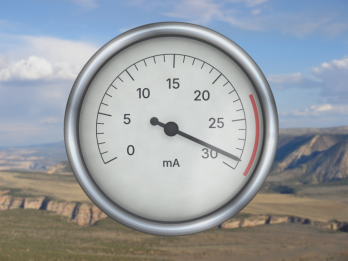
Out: {"value": 29, "unit": "mA"}
